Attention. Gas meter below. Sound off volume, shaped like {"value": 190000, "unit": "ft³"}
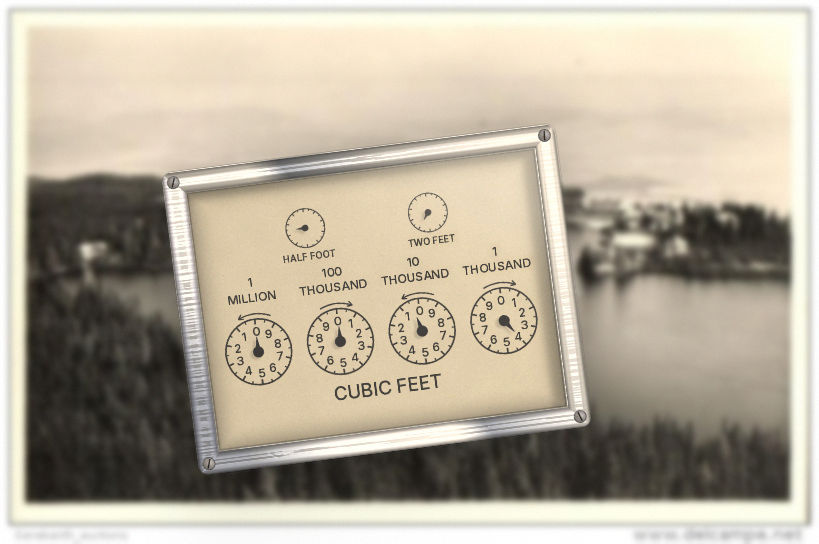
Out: {"value": 400, "unit": "ft³"}
